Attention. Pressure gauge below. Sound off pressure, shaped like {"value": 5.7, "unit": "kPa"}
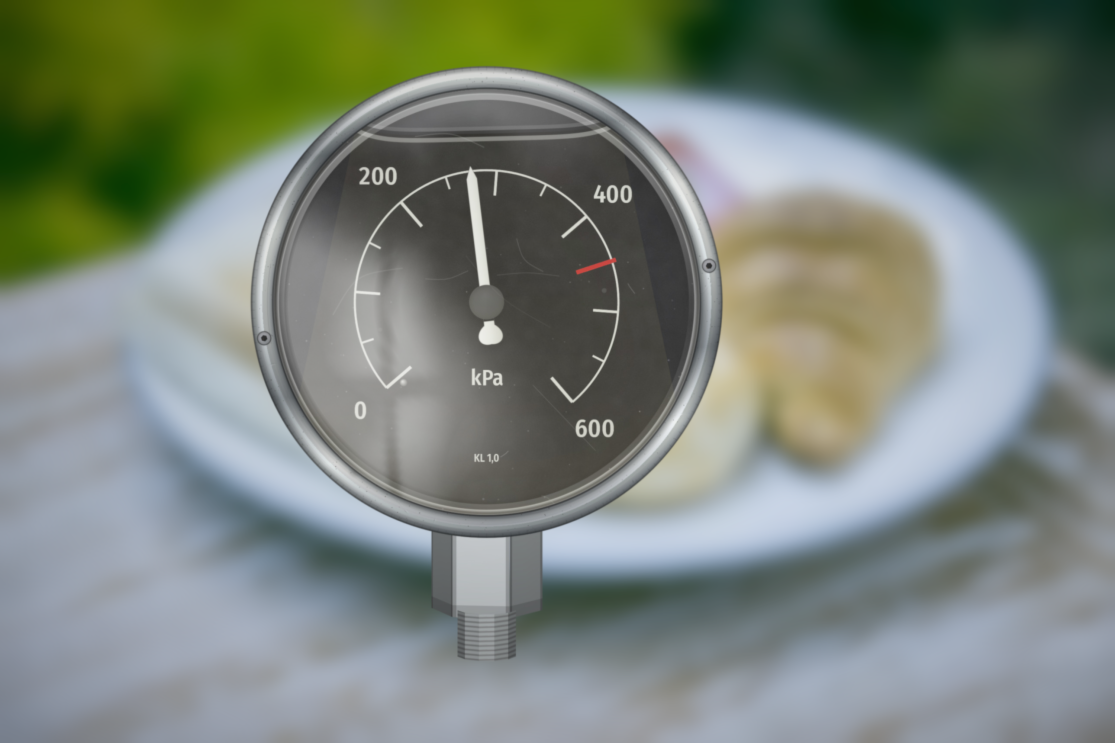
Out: {"value": 275, "unit": "kPa"}
